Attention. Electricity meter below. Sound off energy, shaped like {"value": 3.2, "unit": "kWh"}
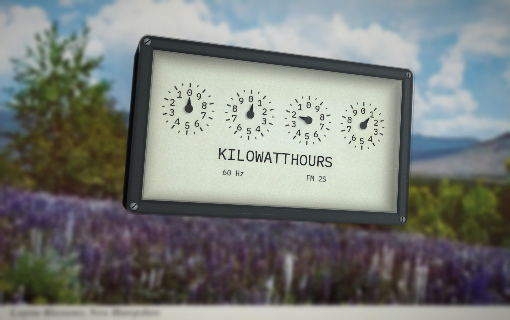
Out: {"value": 21, "unit": "kWh"}
